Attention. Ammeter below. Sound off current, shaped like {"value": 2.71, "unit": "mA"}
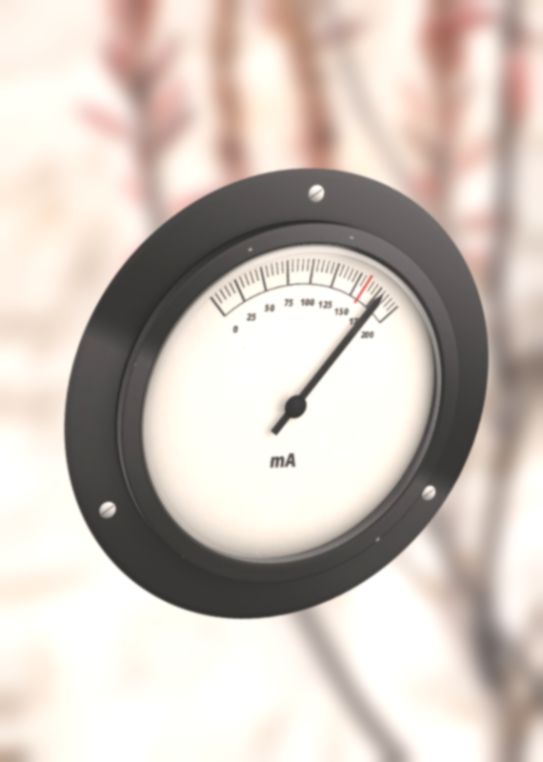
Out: {"value": 175, "unit": "mA"}
